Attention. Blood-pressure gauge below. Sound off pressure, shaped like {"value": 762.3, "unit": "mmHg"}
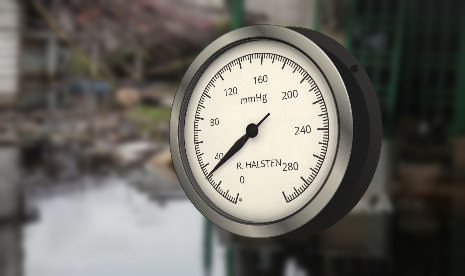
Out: {"value": 30, "unit": "mmHg"}
